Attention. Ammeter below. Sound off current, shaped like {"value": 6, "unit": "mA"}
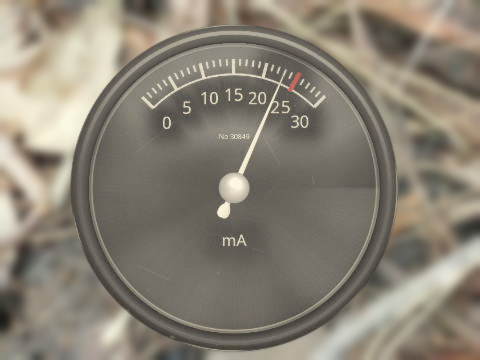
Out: {"value": 23, "unit": "mA"}
